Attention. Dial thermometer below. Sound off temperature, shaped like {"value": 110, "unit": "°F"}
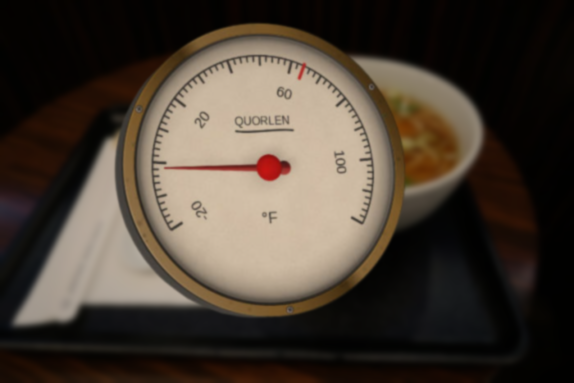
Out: {"value": -2, "unit": "°F"}
